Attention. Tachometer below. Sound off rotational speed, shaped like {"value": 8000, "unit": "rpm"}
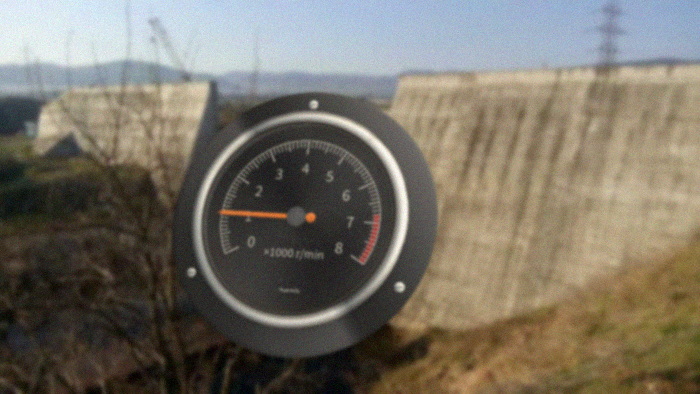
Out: {"value": 1000, "unit": "rpm"}
